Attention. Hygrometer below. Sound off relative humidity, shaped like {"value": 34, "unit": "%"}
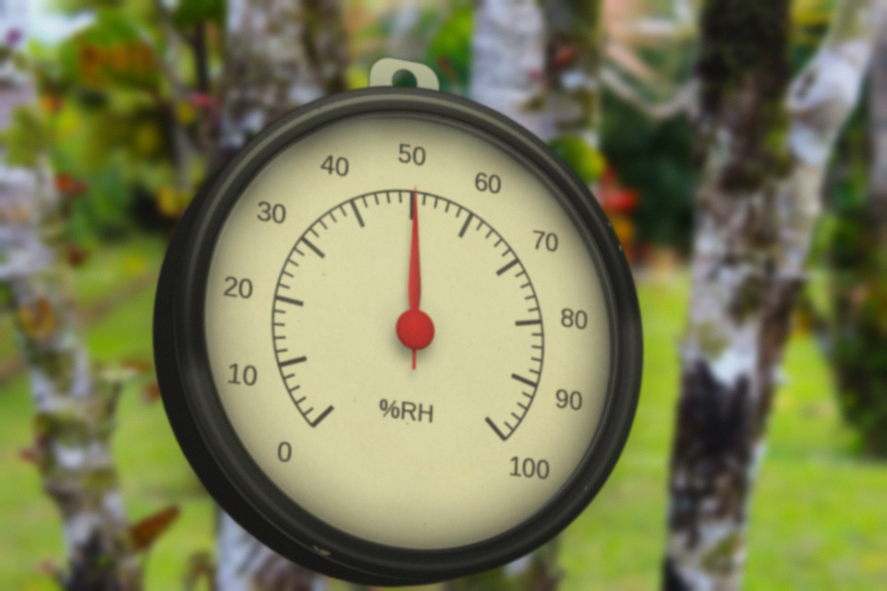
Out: {"value": 50, "unit": "%"}
